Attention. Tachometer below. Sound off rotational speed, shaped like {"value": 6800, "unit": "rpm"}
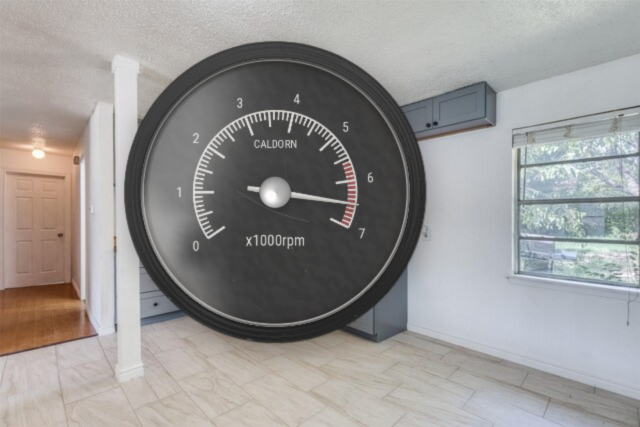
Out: {"value": 6500, "unit": "rpm"}
